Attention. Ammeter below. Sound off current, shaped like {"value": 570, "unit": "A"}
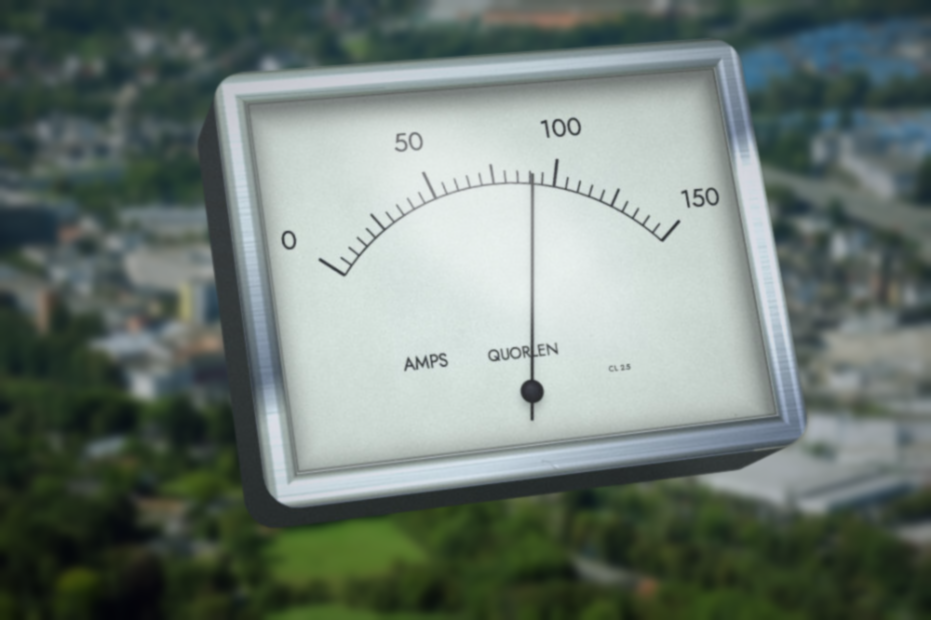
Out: {"value": 90, "unit": "A"}
